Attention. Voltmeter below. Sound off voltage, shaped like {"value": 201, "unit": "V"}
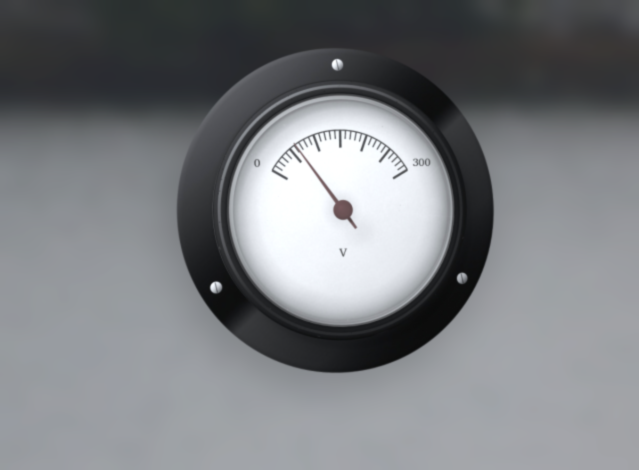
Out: {"value": 60, "unit": "V"}
